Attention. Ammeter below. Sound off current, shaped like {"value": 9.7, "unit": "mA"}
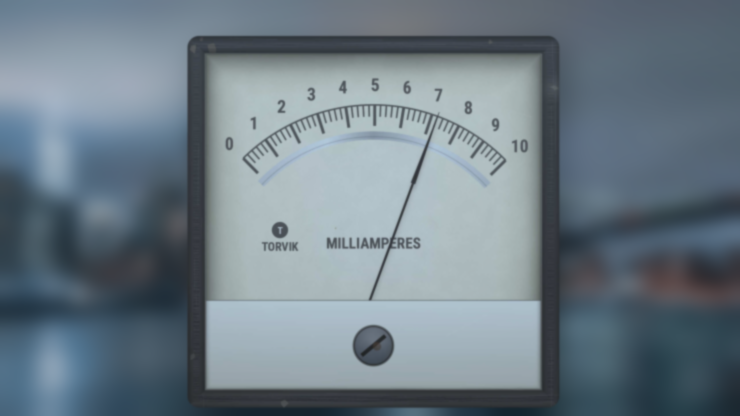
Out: {"value": 7.2, "unit": "mA"}
